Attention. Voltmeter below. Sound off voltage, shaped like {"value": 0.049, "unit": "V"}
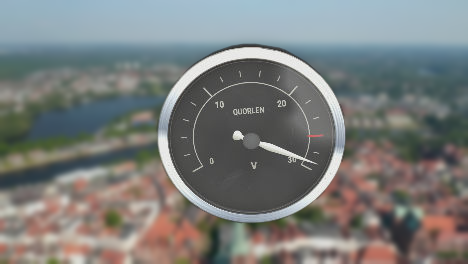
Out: {"value": 29, "unit": "V"}
